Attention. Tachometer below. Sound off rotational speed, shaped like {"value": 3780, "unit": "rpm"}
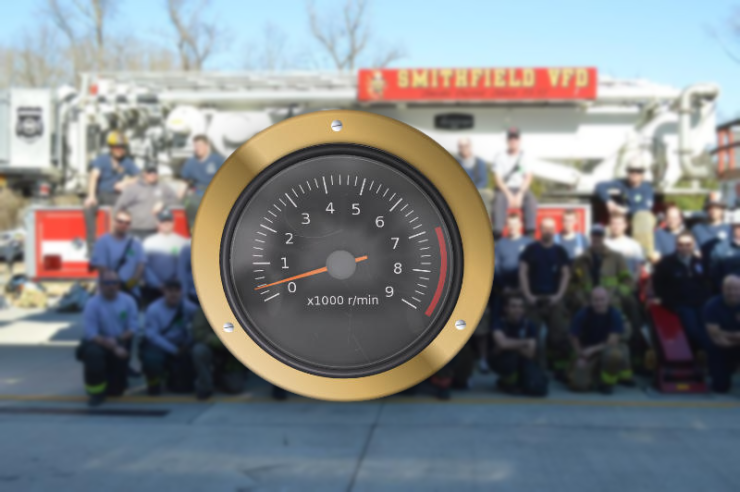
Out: {"value": 400, "unit": "rpm"}
